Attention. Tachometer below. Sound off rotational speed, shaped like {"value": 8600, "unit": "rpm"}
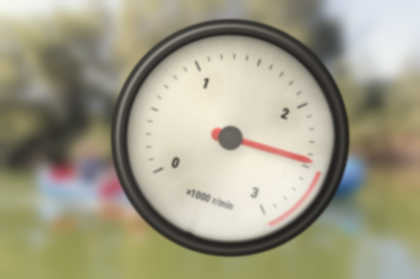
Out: {"value": 2450, "unit": "rpm"}
